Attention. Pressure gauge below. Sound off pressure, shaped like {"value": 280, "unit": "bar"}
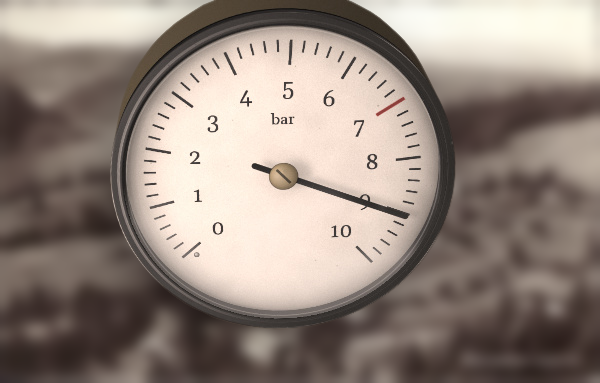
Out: {"value": 9, "unit": "bar"}
